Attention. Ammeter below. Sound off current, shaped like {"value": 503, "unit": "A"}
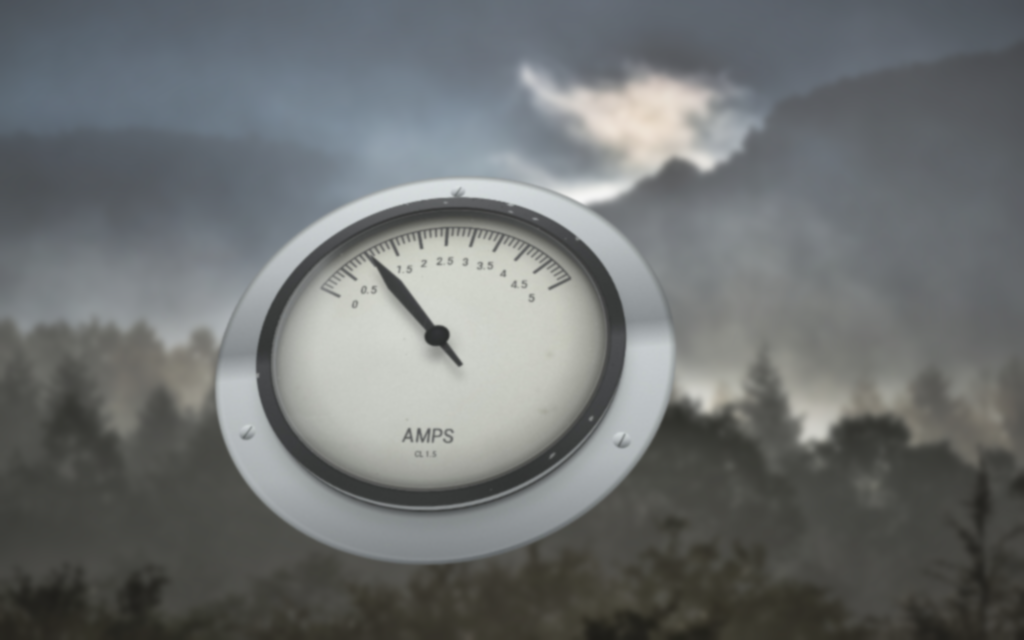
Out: {"value": 1, "unit": "A"}
